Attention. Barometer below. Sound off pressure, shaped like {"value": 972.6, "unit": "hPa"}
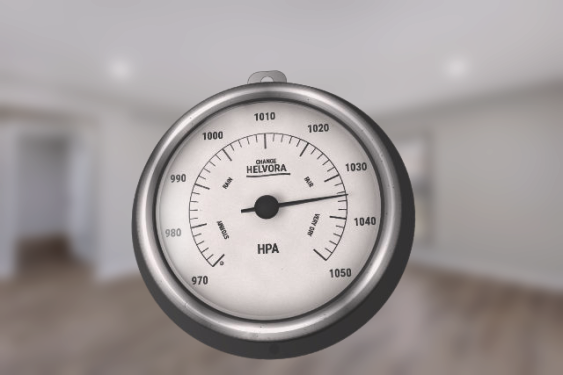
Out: {"value": 1035, "unit": "hPa"}
